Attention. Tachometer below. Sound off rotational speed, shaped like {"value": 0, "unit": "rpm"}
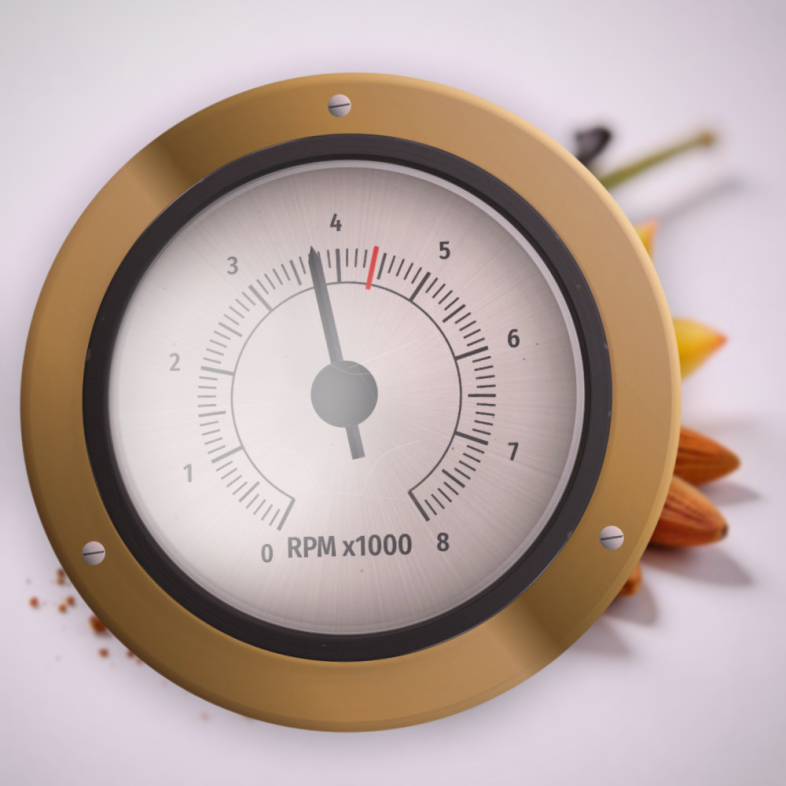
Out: {"value": 3750, "unit": "rpm"}
